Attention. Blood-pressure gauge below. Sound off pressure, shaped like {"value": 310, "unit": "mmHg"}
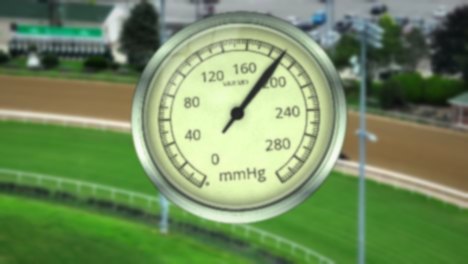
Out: {"value": 190, "unit": "mmHg"}
